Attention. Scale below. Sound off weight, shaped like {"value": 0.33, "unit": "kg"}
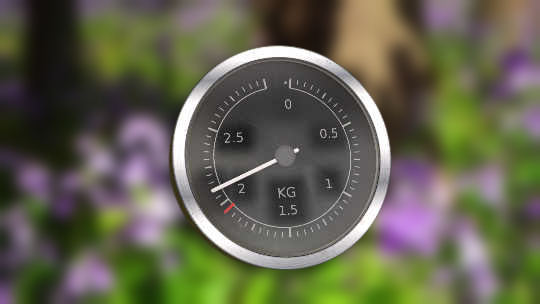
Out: {"value": 2.1, "unit": "kg"}
